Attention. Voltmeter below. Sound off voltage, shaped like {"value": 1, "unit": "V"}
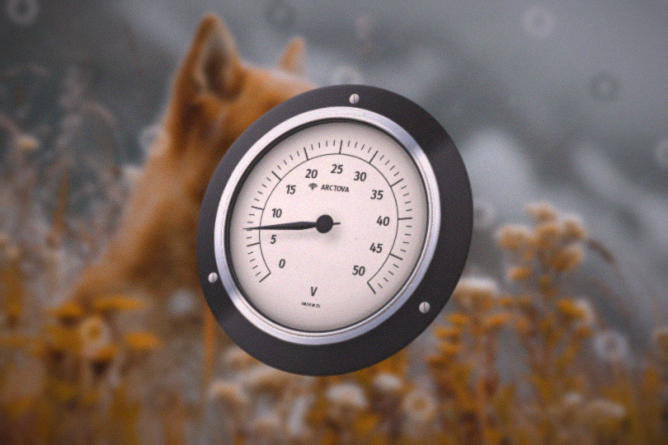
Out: {"value": 7, "unit": "V"}
